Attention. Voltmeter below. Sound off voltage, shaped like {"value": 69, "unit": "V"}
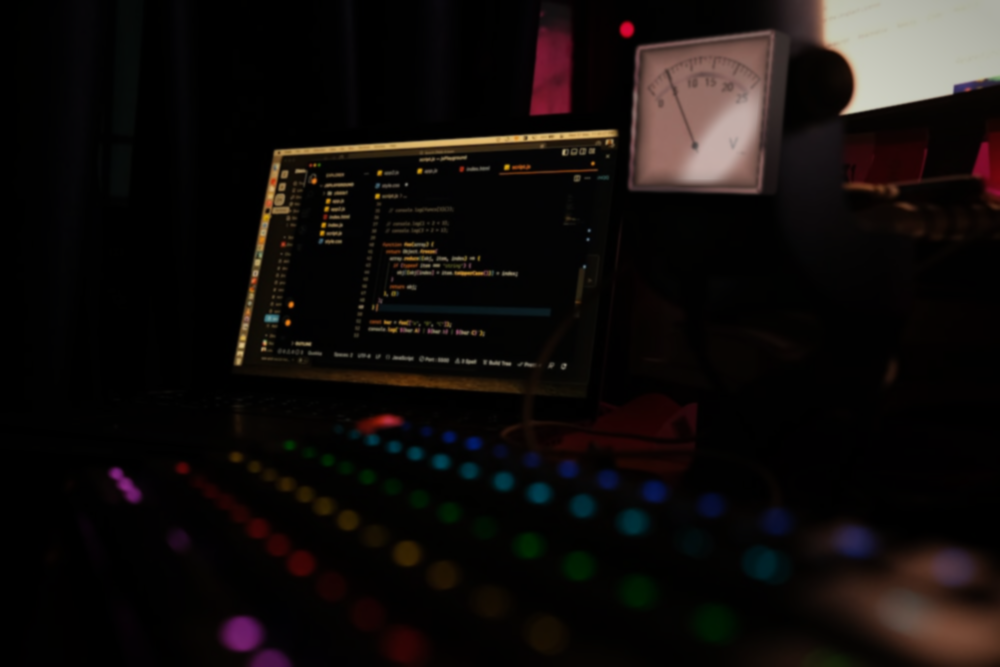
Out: {"value": 5, "unit": "V"}
